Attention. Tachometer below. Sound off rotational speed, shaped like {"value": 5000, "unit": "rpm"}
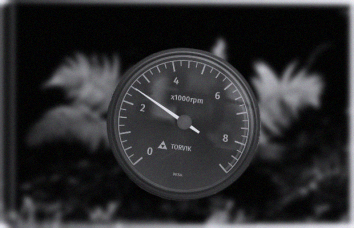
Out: {"value": 2500, "unit": "rpm"}
